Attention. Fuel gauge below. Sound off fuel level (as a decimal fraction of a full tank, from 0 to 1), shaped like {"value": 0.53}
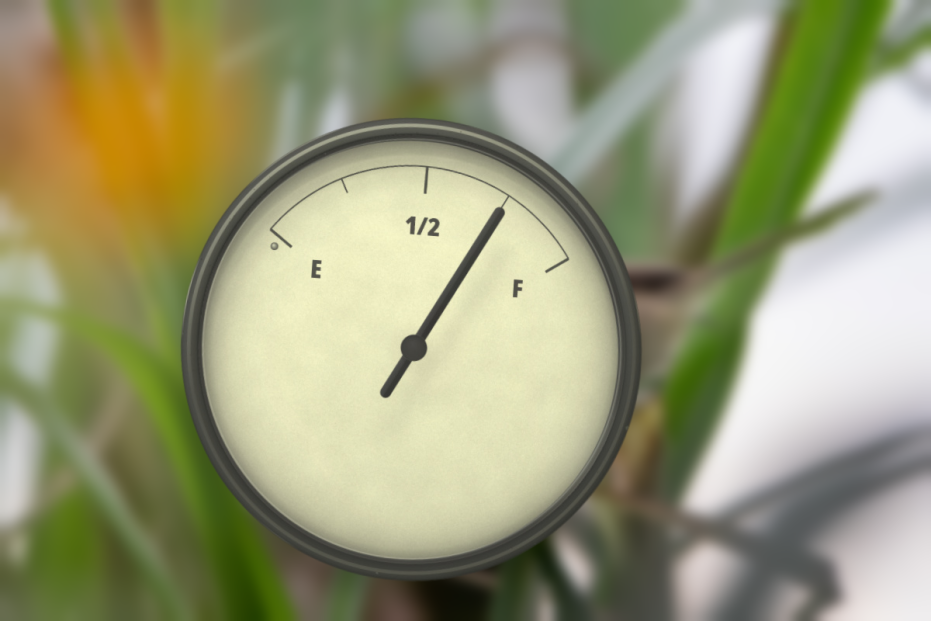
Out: {"value": 0.75}
